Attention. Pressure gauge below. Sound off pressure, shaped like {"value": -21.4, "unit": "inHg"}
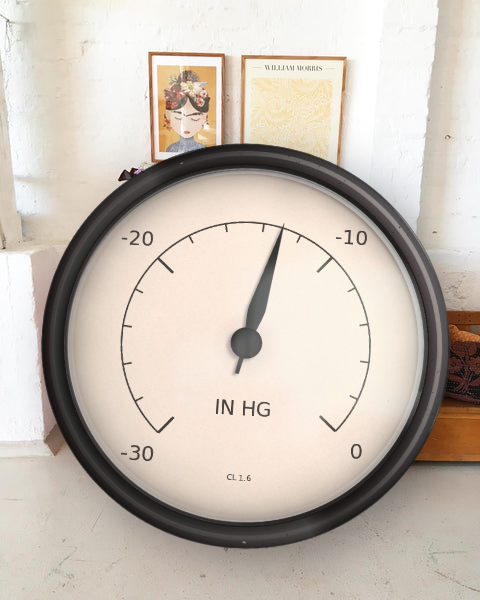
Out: {"value": -13, "unit": "inHg"}
